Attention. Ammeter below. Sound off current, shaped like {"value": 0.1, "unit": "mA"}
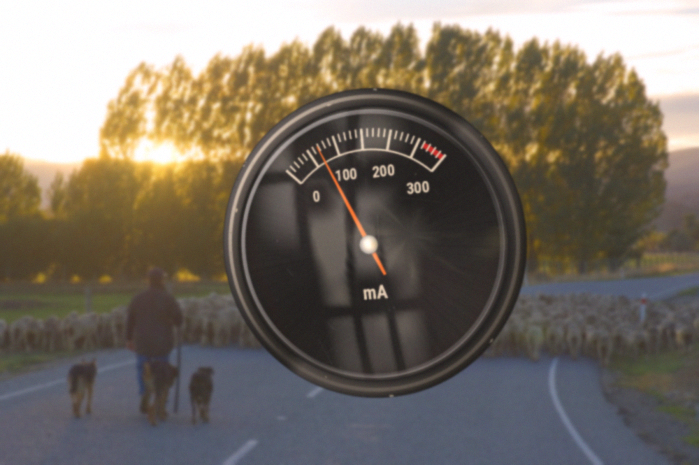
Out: {"value": 70, "unit": "mA"}
